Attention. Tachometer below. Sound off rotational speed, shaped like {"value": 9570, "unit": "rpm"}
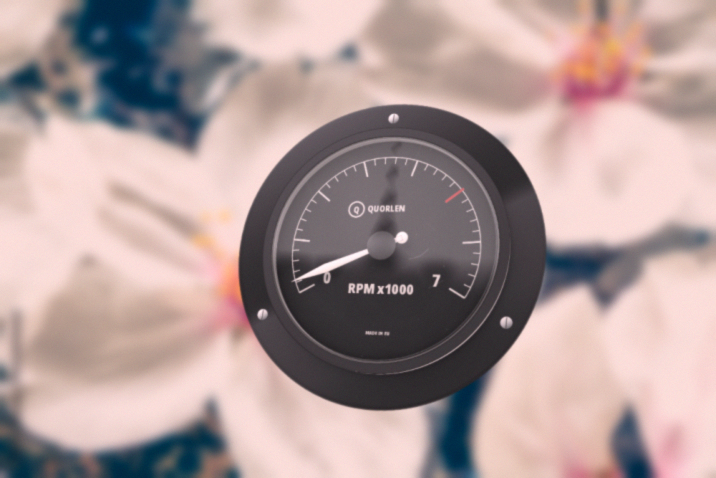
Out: {"value": 200, "unit": "rpm"}
